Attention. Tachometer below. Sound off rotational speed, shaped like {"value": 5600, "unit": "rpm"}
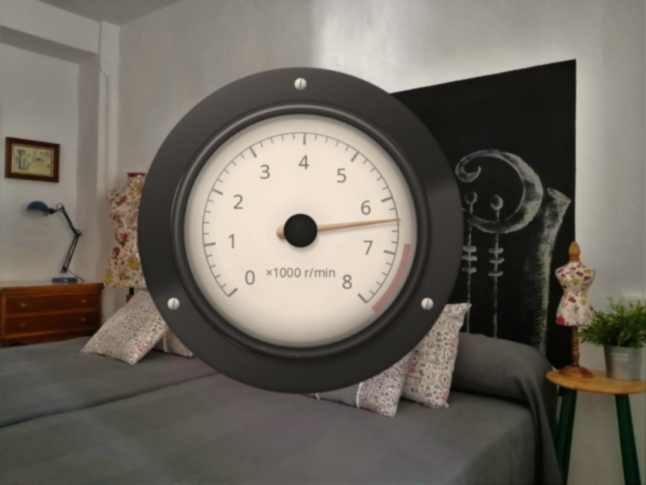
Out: {"value": 6400, "unit": "rpm"}
